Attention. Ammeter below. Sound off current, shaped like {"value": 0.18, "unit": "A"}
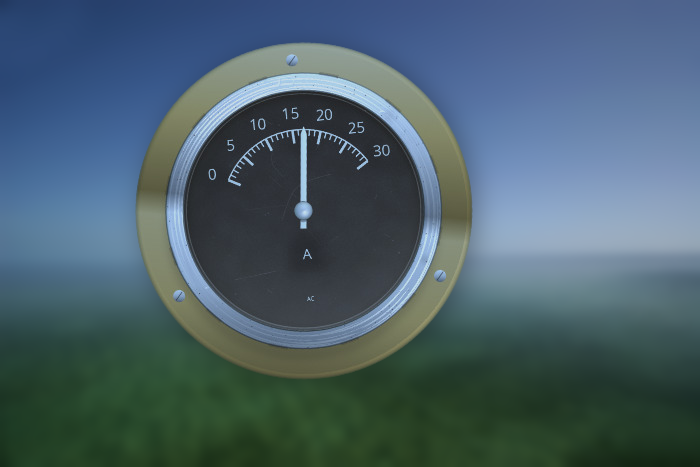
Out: {"value": 17, "unit": "A"}
